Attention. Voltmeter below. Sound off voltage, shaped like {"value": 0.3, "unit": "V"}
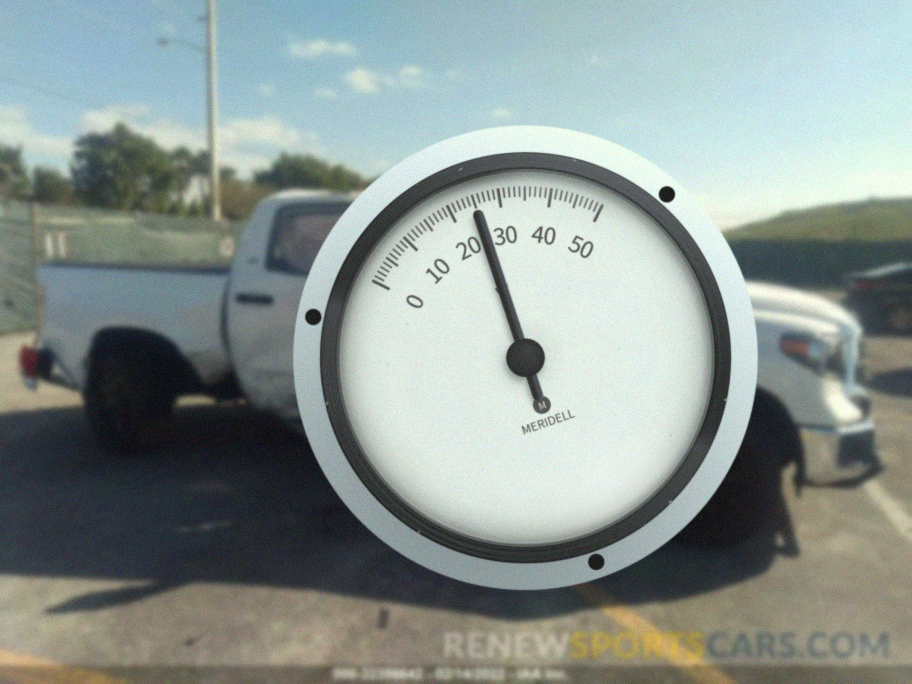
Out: {"value": 25, "unit": "V"}
